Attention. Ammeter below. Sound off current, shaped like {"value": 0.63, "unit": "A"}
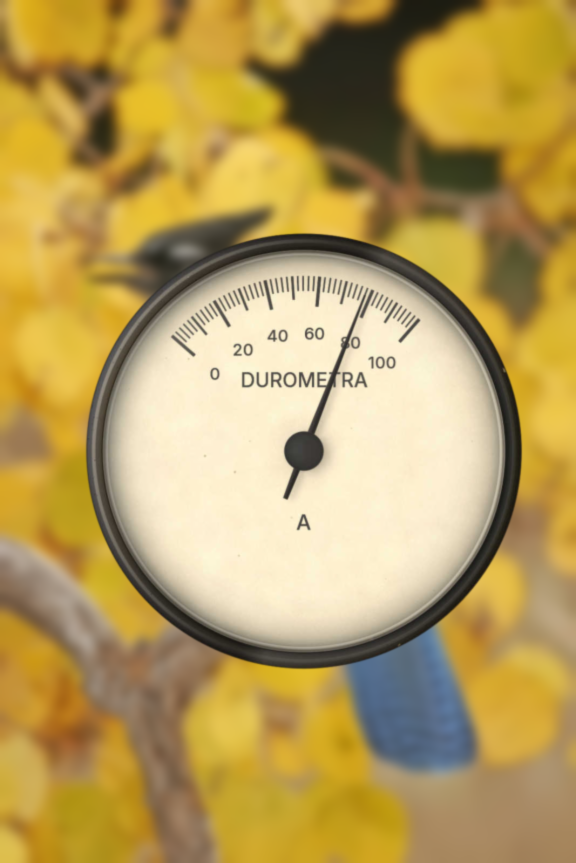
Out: {"value": 78, "unit": "A"}
